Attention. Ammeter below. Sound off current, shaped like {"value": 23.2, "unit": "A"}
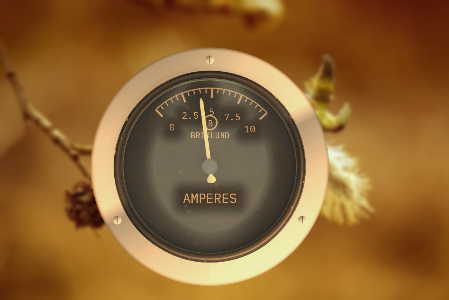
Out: {"value": 4, "unit": "A"}
